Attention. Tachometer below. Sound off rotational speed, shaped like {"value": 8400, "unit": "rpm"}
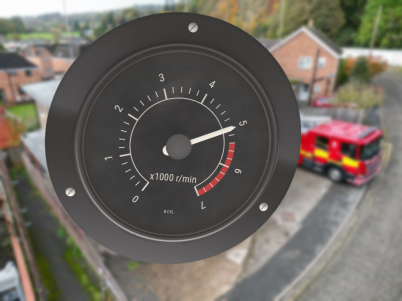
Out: {"value": 5000, "unit": "rpm"}
